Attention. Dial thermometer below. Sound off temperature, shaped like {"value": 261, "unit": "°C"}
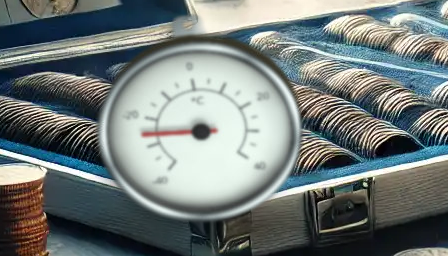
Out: {"value": -25, "unit": "°C"}
